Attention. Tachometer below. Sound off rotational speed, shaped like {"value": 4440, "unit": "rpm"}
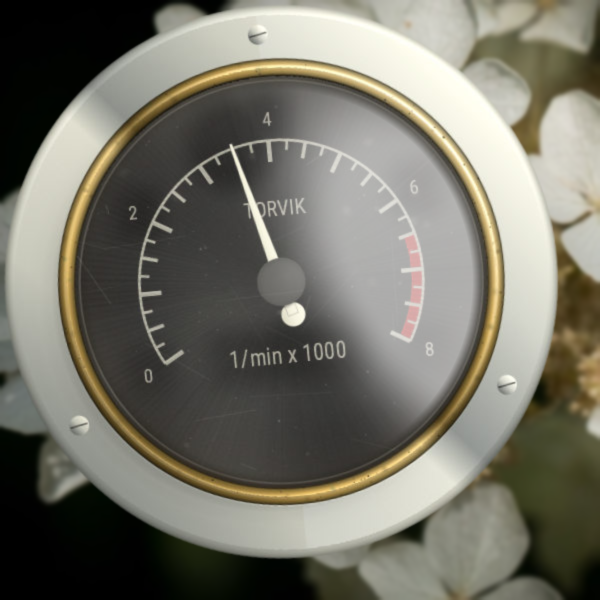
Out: {"value": 3500, "unit": "rpm"}
